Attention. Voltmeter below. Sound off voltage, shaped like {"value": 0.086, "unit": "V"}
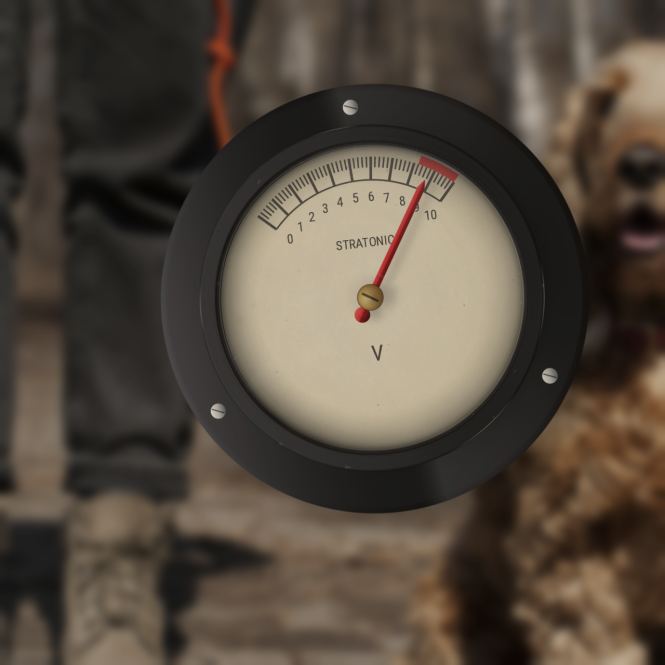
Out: {"value": 8.8, "unit": "V"}
